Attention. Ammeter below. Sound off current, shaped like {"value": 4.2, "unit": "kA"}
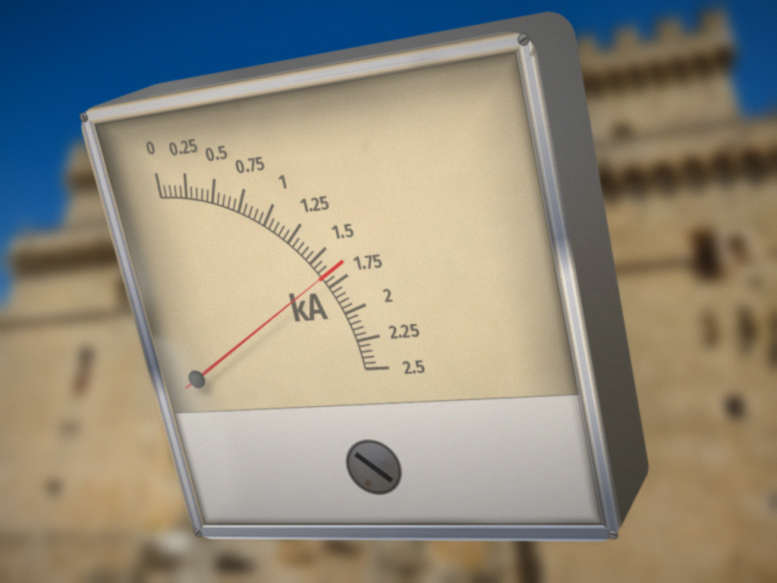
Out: {"value": 1.65, "unit": "kA"}
